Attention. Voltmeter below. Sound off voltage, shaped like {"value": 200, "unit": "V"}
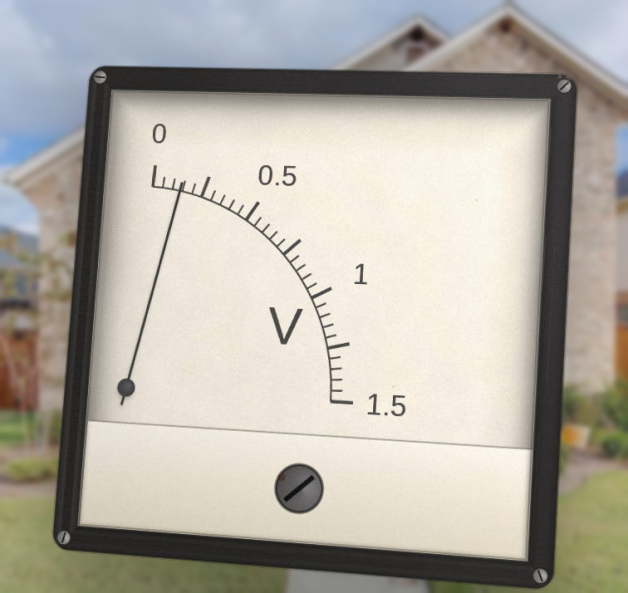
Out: {"value": 0.15, "unit": "V"}
